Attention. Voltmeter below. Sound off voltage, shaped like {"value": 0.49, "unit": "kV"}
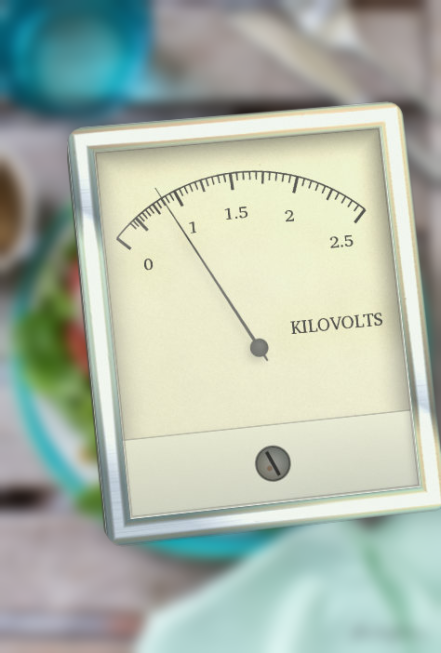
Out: {"value": 0.85, "unit": "kV"}
